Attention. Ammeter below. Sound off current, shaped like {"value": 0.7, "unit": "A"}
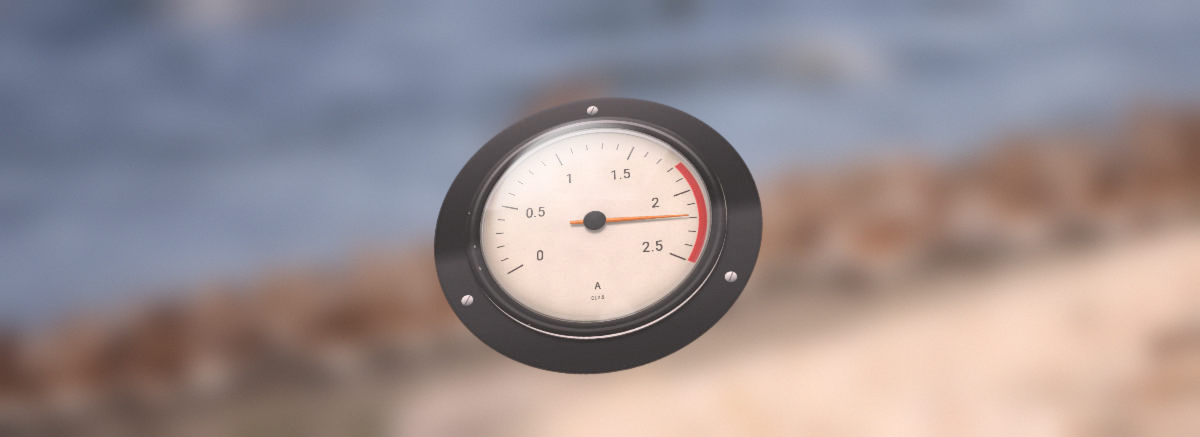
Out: {"value": 2.2, "unit": "A"}
